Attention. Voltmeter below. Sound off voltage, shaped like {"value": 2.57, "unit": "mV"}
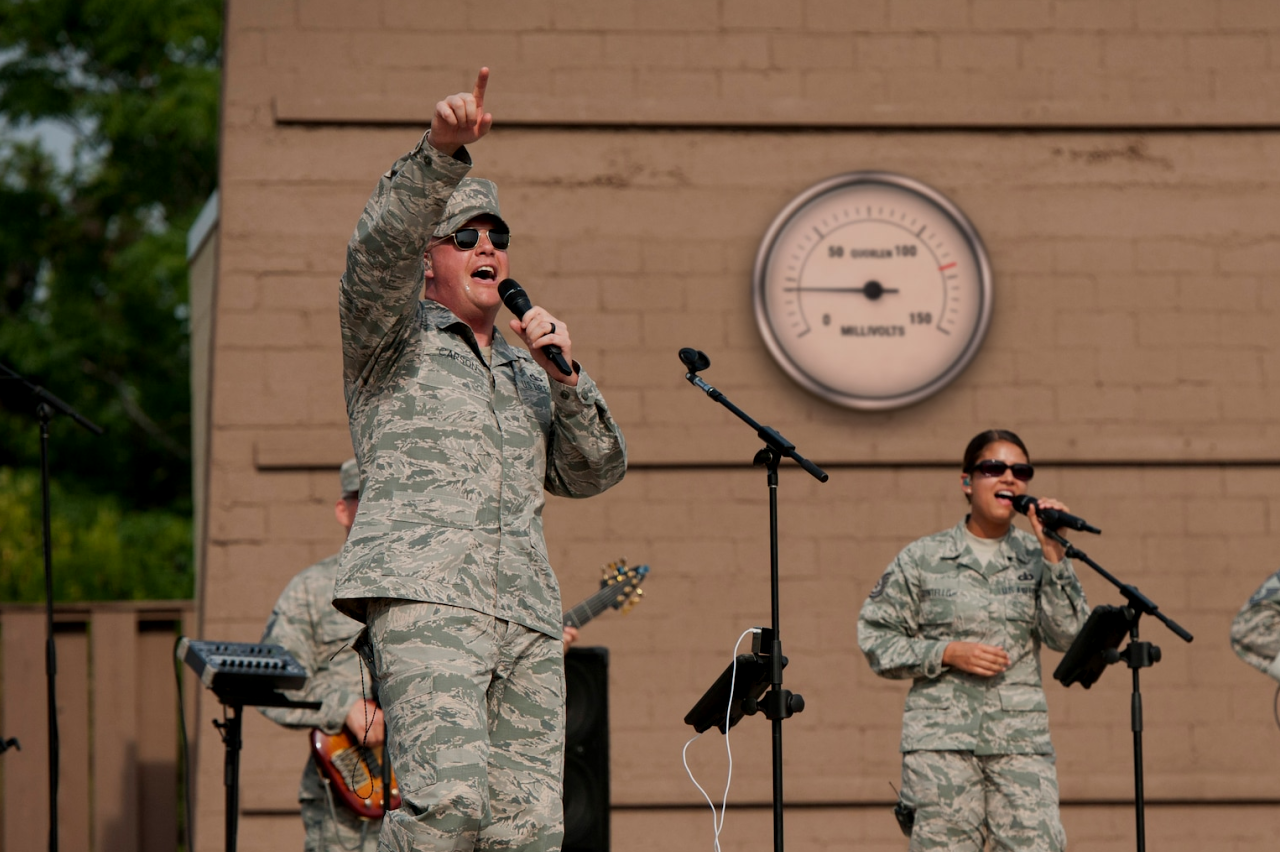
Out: {"value": 20, "unit": "mV"}
